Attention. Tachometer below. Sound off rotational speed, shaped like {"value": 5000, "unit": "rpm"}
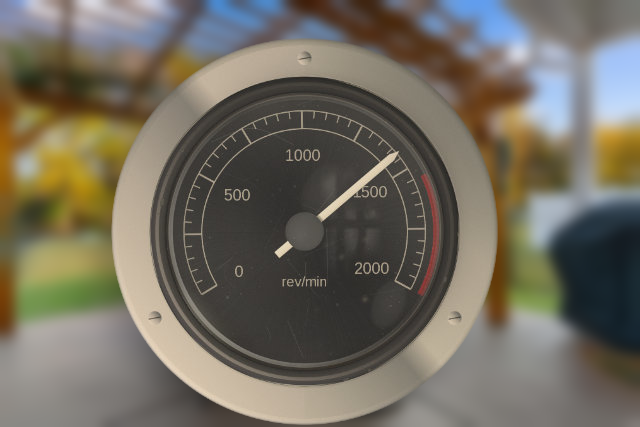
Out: {"value": 1425, "unit": "rpm"}
